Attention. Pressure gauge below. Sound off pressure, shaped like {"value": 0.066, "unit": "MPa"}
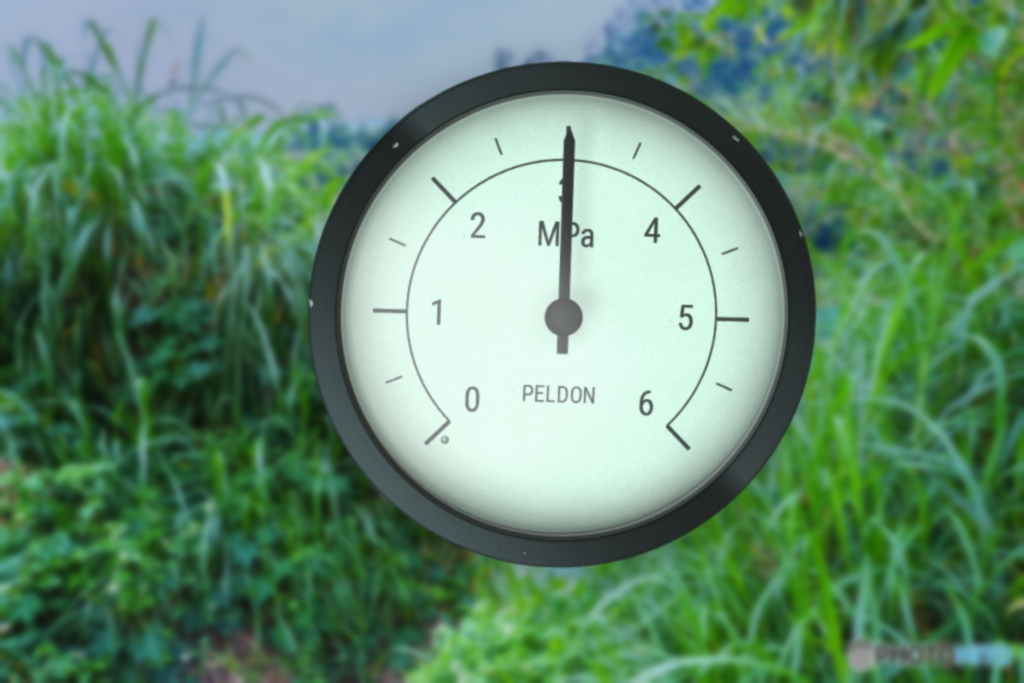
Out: {"value": 3, "unit": "MPa"}
